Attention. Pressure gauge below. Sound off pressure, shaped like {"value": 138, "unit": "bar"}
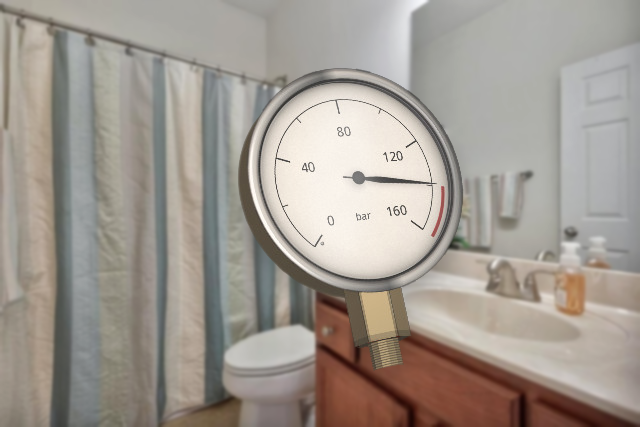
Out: {"value": 140, "unit": "bar"}
